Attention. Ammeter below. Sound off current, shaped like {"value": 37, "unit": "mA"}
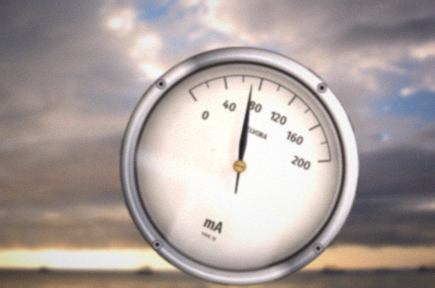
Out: {"value": 70, "unit": "mA"}
